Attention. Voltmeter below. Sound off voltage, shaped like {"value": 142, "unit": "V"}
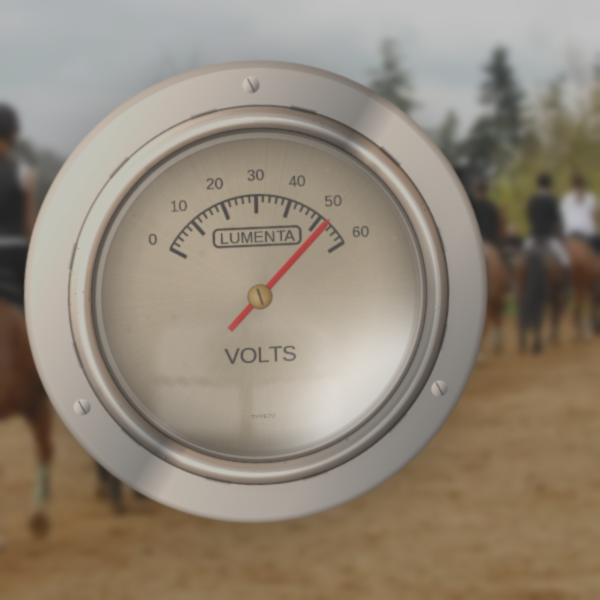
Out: {"value": 52, "unit": "V"}
